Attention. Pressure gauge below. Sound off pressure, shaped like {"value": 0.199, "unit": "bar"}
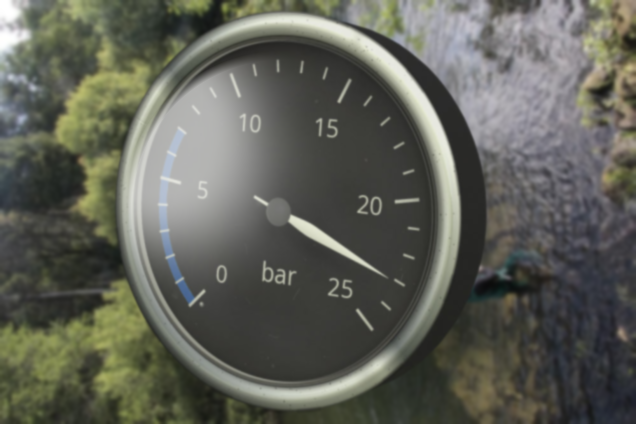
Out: {"value": 23, "unit": "bar"}
